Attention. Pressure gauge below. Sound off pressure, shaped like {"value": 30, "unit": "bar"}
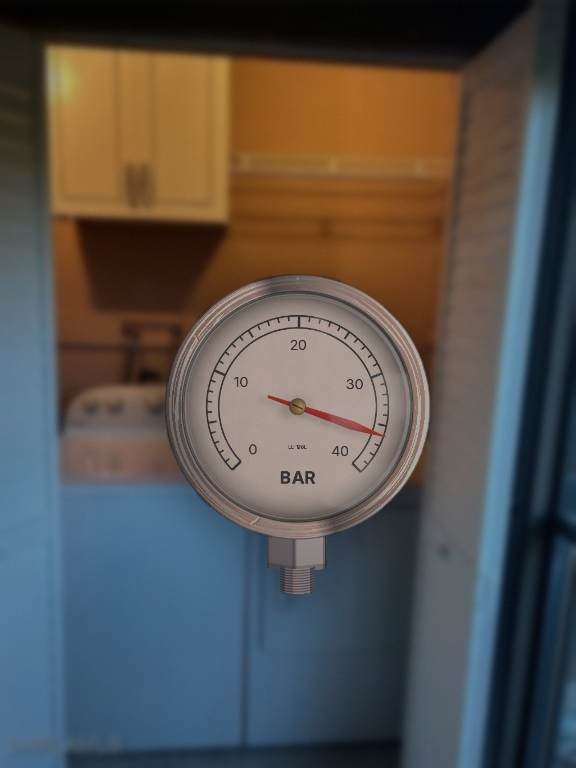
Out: {"value": 36, "unit": "bar"}
